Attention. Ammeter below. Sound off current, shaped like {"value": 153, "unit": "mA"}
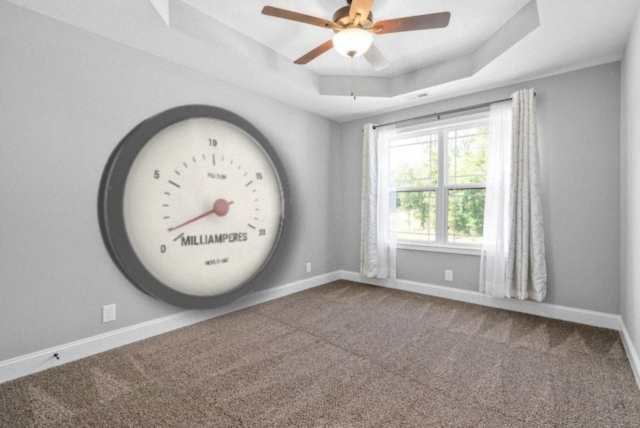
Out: {"value": 1, "unit": "mA"}
